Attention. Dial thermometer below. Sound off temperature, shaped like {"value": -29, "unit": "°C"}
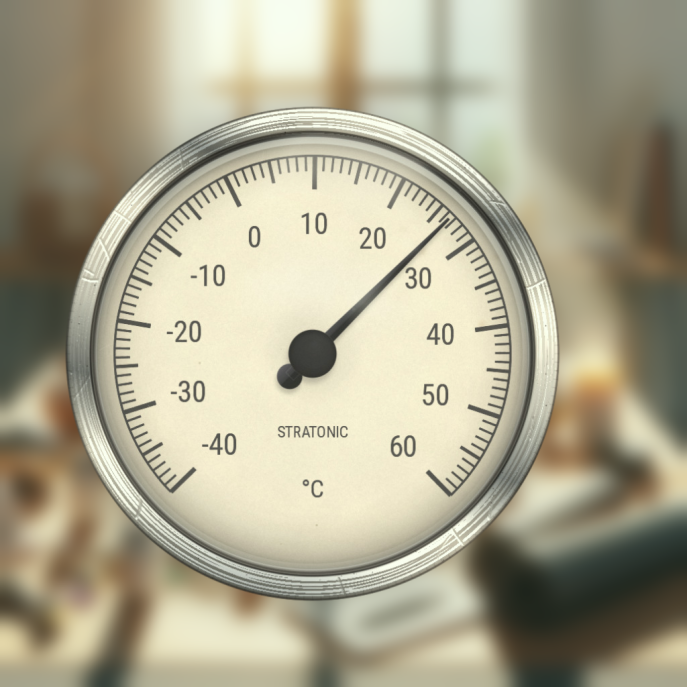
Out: {"value": 26.5, "unit": "°C"}
